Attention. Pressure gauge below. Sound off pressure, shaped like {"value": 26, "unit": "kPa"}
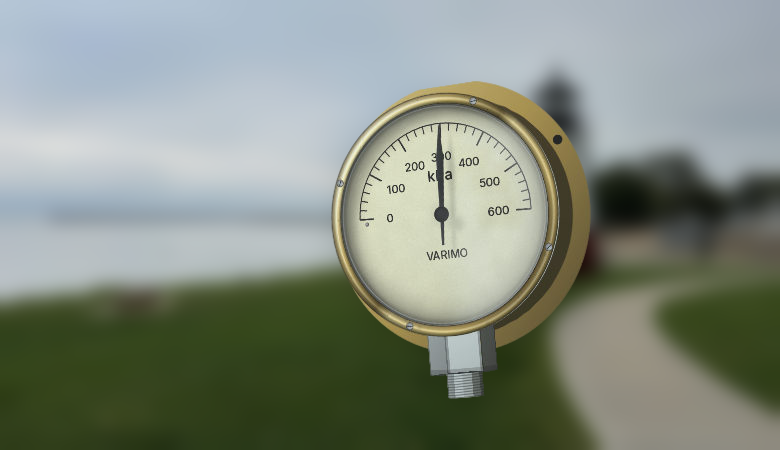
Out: {"value": 300, "unit": "kPa"}
